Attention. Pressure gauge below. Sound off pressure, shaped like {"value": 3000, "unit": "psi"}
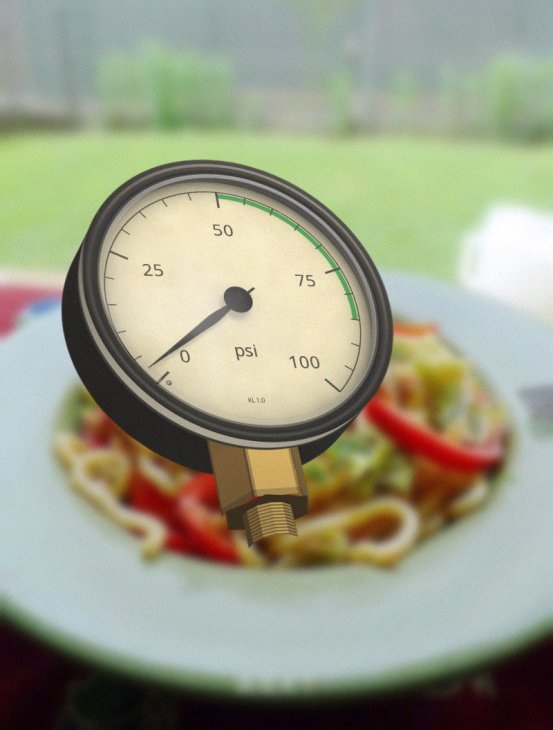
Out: {"value": 2.5, "unit": "psi"}
